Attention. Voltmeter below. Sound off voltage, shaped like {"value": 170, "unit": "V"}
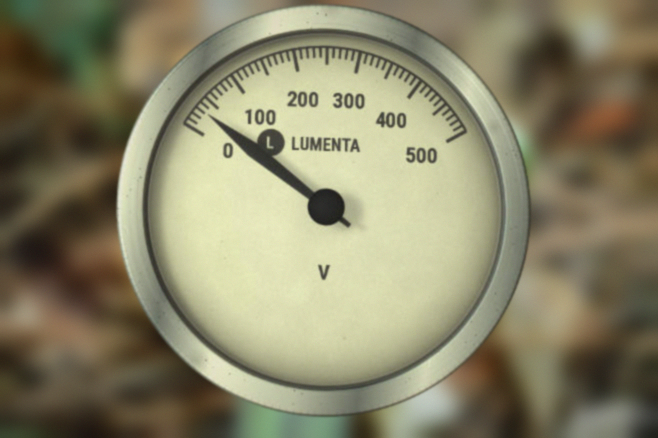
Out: {"value": 30, "unit": "V"}
